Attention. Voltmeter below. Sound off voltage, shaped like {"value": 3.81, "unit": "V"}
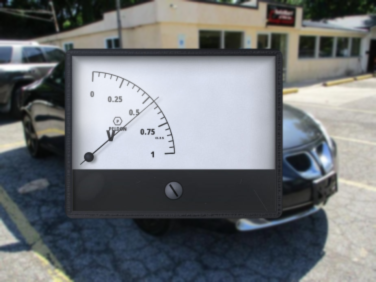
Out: {"value": 0.55, "unit": "V"}
